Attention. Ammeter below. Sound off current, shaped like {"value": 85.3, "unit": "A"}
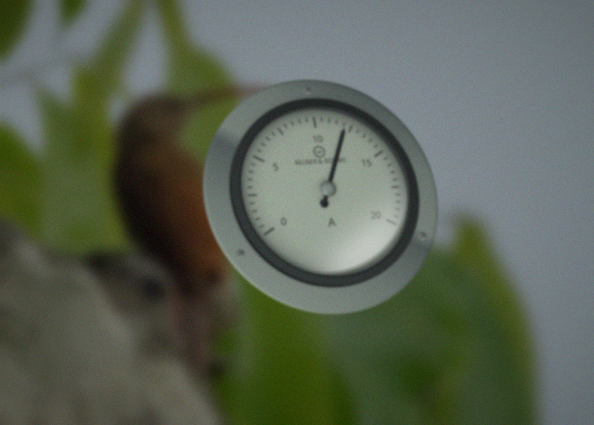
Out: {"value": 12, "unit": "A"}
